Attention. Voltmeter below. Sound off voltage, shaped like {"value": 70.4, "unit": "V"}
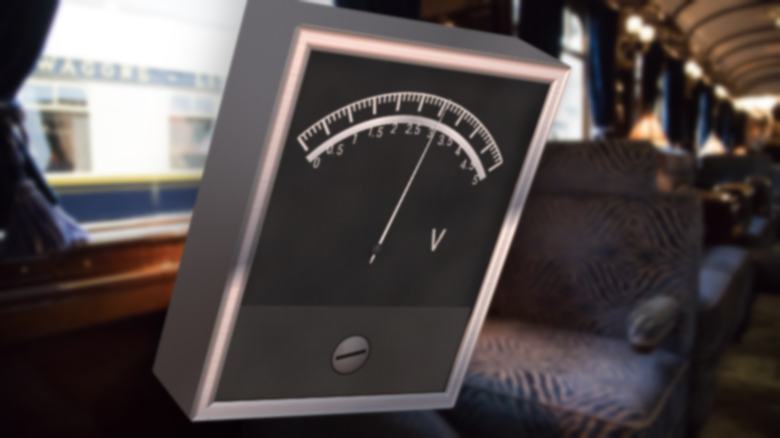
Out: {"value": 3, "unit": "V"}
